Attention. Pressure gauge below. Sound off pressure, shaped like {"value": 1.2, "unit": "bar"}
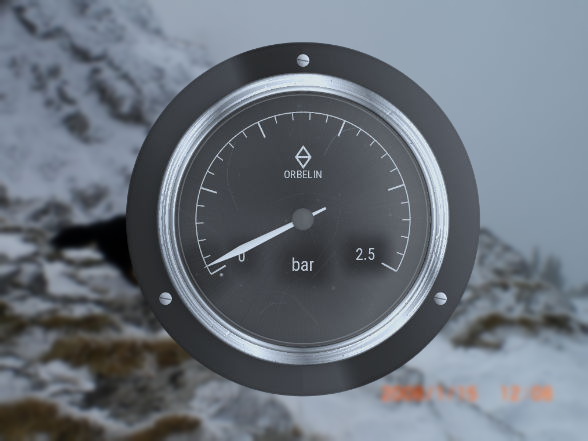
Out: {"value": 0.05, "unit": "bar"}
